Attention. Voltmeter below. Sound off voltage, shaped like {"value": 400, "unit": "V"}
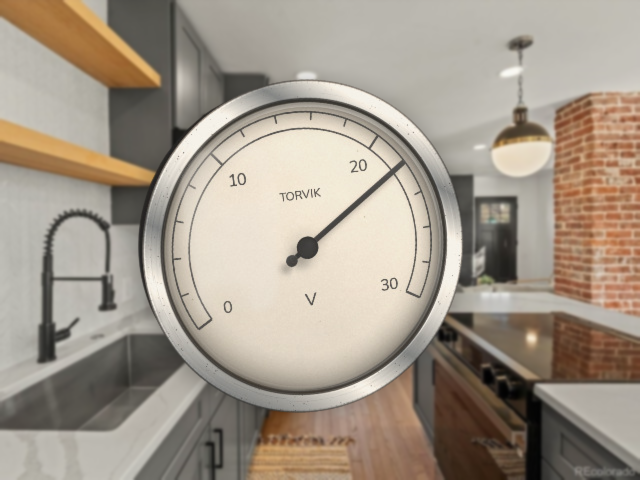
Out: {"value": 22, "unit": "V"}
